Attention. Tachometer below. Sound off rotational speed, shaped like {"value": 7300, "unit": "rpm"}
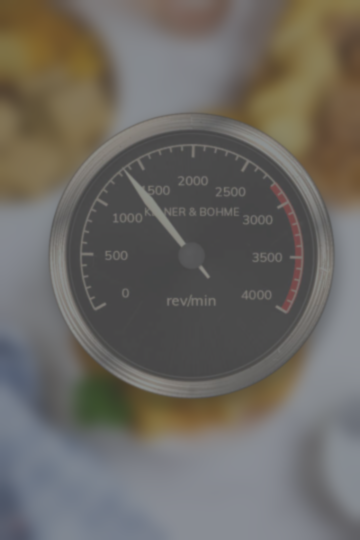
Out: {"value": 1350, "unit": "rpm"}
